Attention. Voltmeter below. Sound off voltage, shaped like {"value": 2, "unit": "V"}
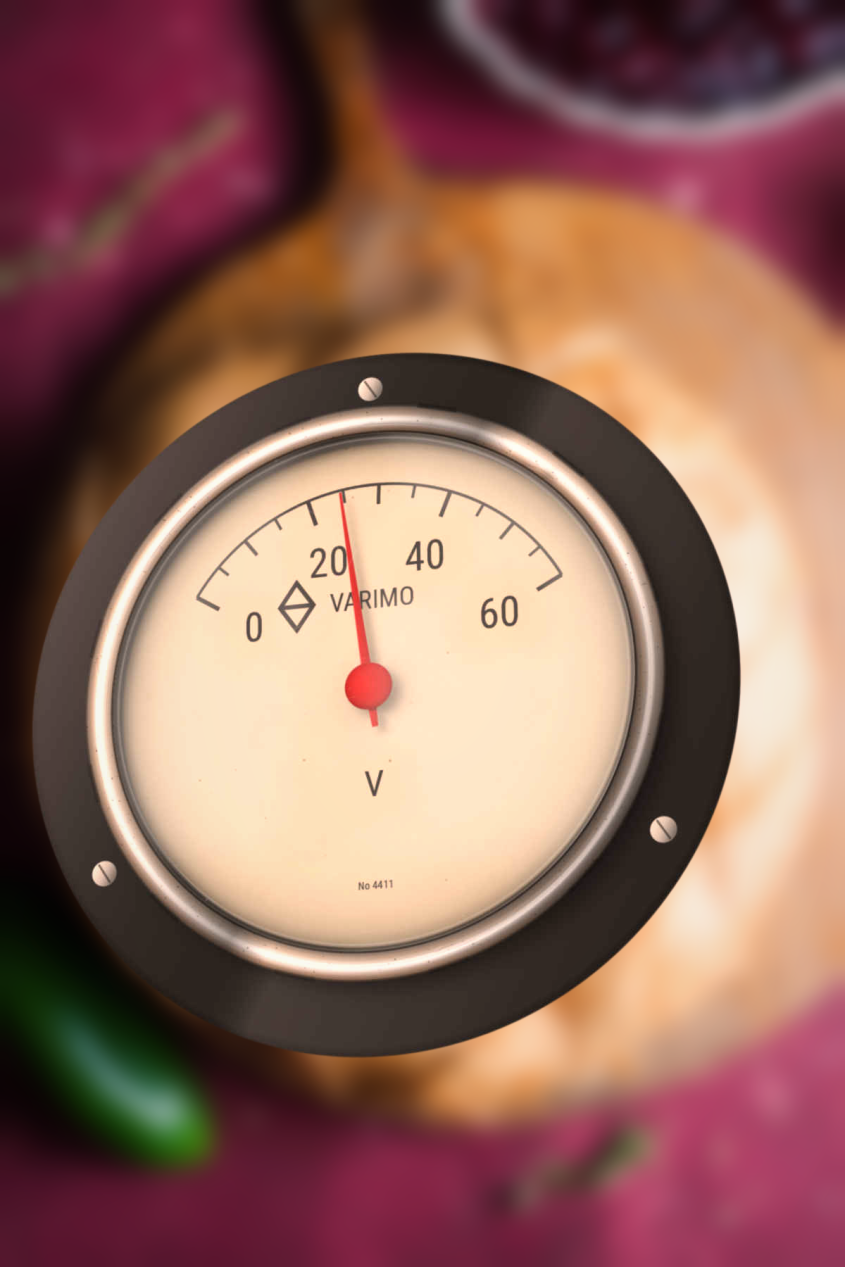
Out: {"value": 25, "unit": "V"}
